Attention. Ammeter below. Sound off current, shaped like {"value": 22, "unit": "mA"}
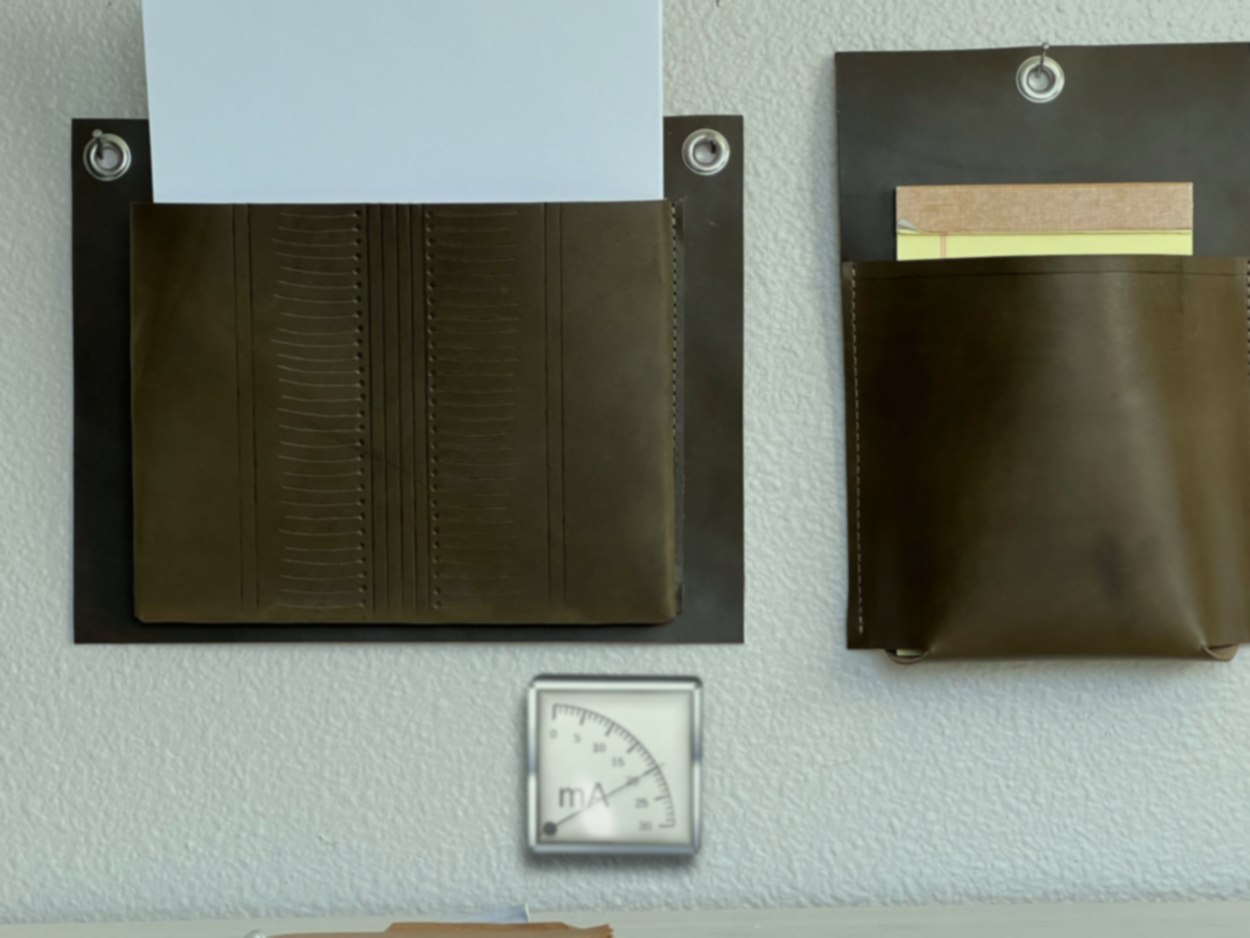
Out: {"value": 20, "unit": "mA"}
